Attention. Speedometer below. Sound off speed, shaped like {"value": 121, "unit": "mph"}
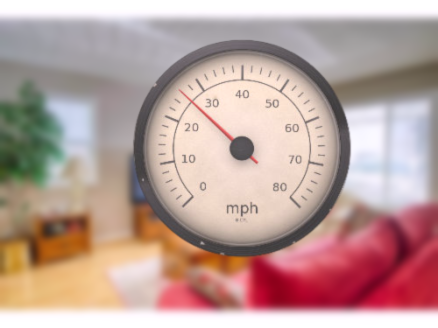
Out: {"value": 26, "unit": "mph"}
